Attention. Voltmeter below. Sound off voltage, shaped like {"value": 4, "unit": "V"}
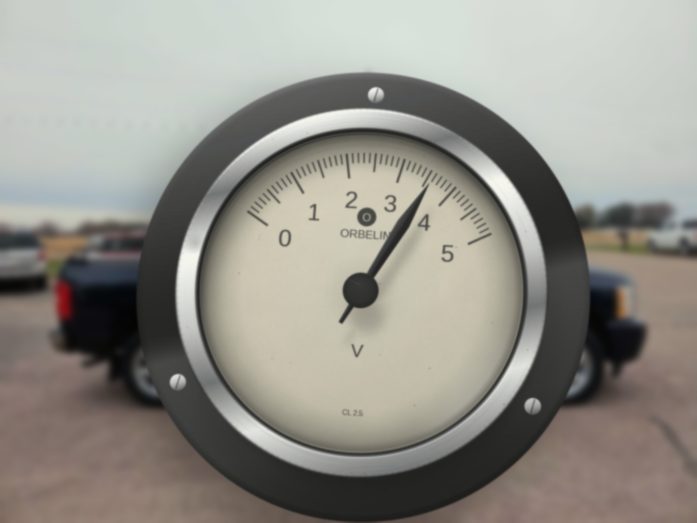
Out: {"value": 3.6, "unit": "V"}
